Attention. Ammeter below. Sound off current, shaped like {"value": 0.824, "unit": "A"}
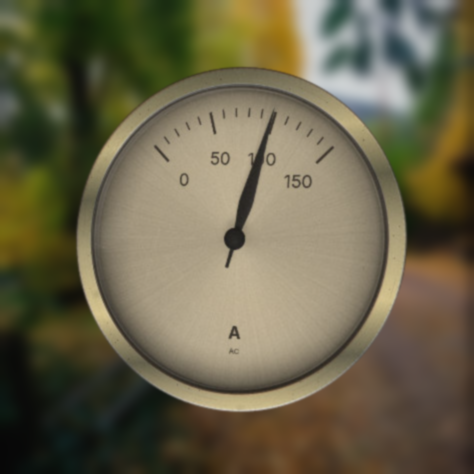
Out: {"value": 100, "unit": "A"}
